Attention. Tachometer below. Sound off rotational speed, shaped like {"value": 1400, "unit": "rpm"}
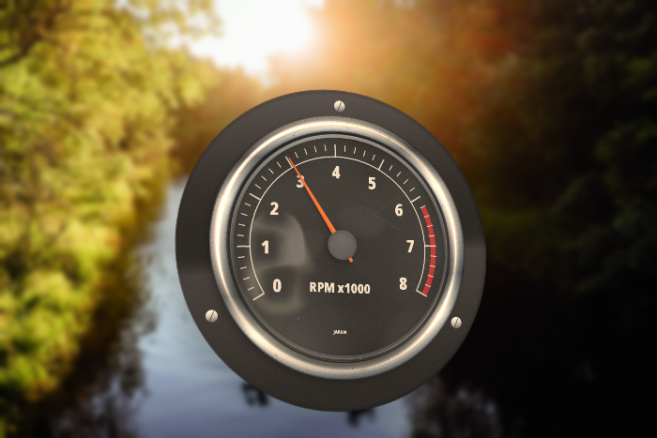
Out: {"value": 3000, "unit": "rpm"}
